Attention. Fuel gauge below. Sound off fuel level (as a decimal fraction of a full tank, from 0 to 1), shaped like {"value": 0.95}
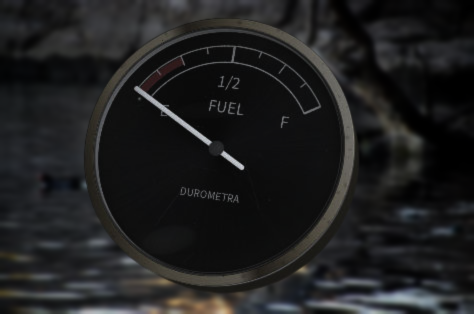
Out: {"value": 0}
